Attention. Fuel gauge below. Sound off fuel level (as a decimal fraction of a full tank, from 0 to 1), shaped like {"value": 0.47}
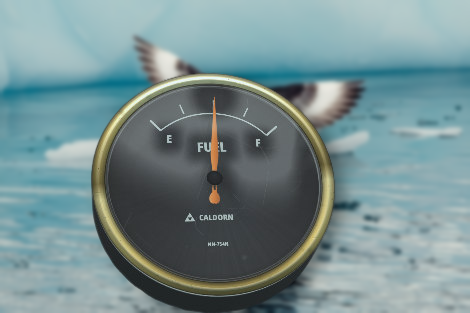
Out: {"value": 0.5}
